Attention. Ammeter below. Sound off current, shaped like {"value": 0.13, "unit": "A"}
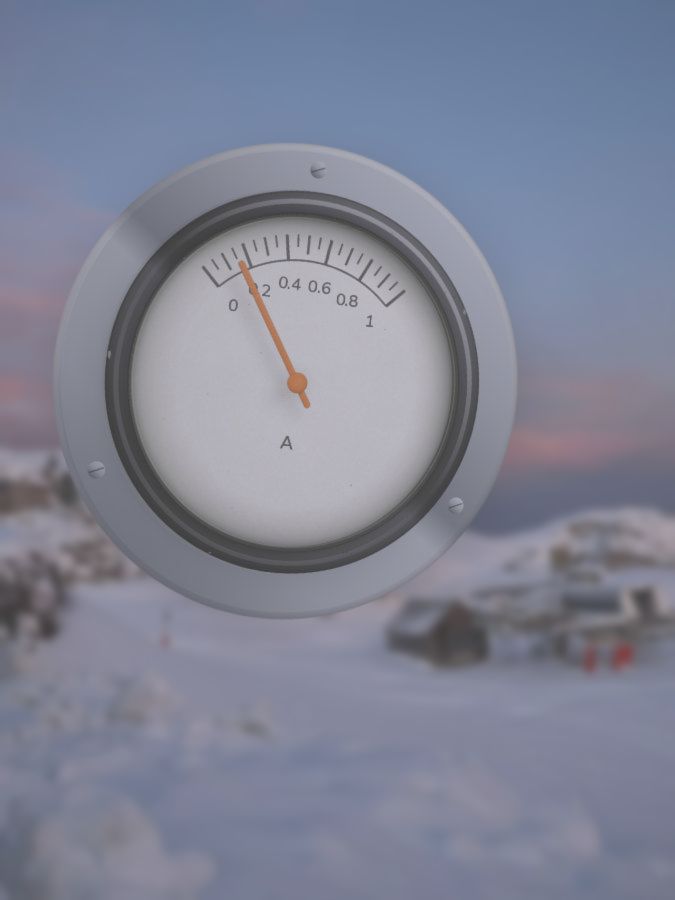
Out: {"value": 0.15, "unit": "A"}
